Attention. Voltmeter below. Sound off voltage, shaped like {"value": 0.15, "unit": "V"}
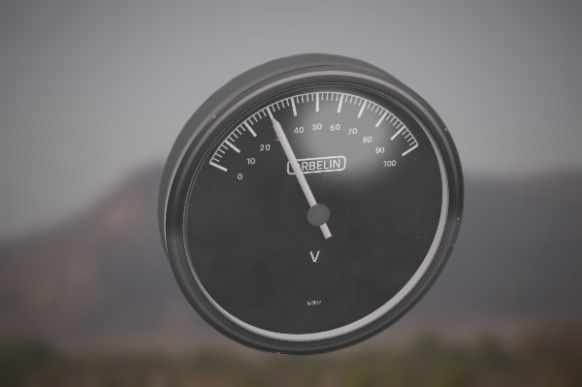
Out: {"value": 30, "unit": "V"}
